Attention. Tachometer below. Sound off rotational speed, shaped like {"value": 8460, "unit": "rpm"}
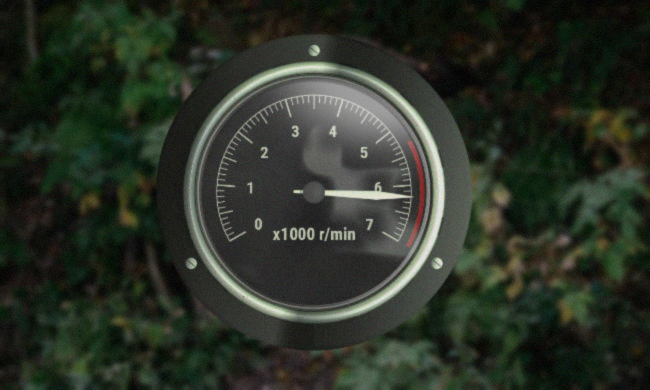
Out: {"value": 6200, "unit": "rpm"}
